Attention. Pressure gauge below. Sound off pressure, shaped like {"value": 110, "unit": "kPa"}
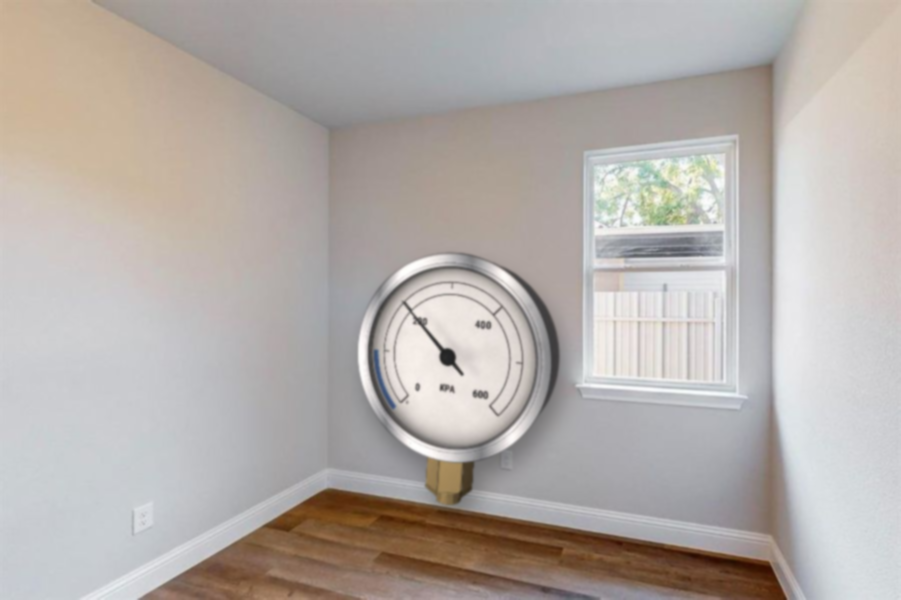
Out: {"value": 200, "unit": "kPa"}
